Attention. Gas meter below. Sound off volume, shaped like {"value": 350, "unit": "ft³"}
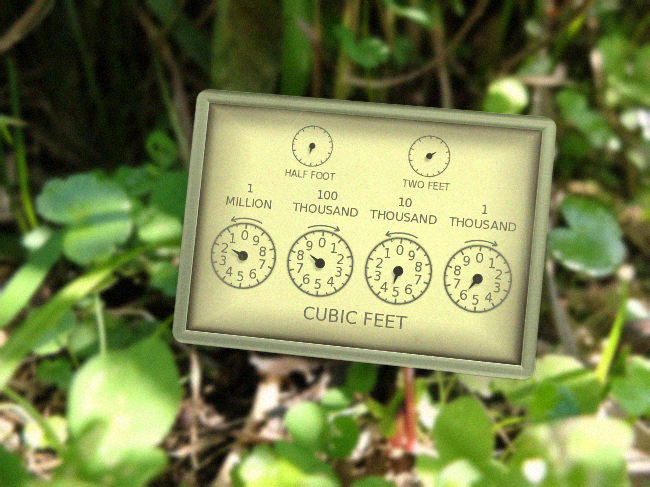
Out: {"value": 184600, "unit": "ft³"}
